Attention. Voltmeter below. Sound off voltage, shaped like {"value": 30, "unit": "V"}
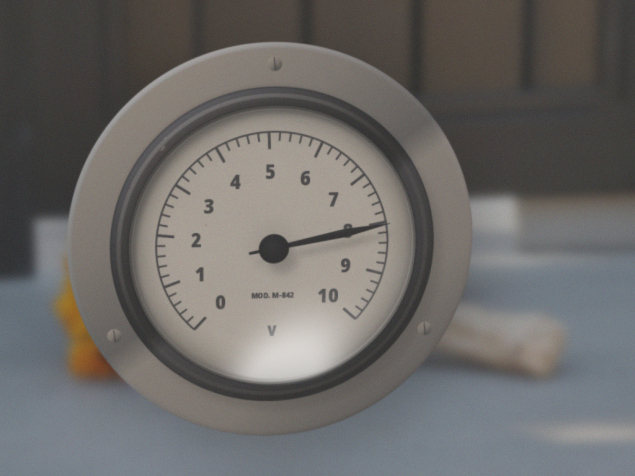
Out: {"value": 8, "unit": "V"}
